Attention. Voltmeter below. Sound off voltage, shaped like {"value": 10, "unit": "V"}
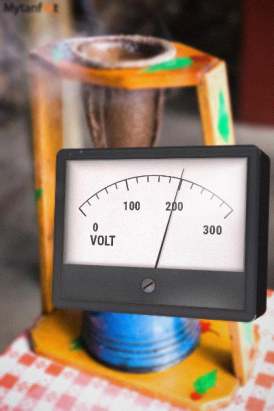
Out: {"value": 200, "unit": "V"}
